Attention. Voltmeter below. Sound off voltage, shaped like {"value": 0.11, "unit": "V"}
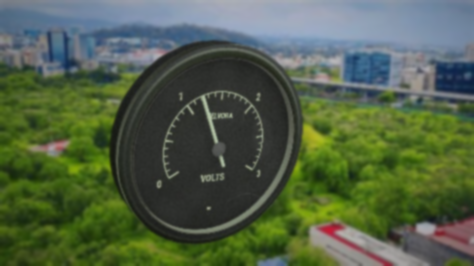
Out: {"value": 1.2, "unit": "V"}
